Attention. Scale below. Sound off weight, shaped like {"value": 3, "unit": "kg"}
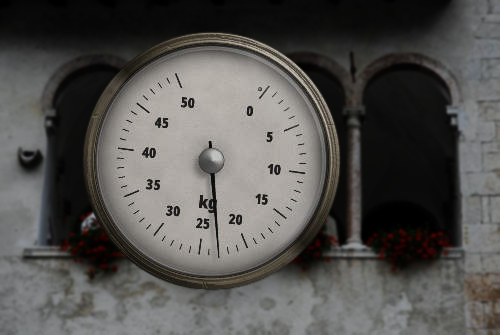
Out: {"value": 23, "unit": "kg"}
